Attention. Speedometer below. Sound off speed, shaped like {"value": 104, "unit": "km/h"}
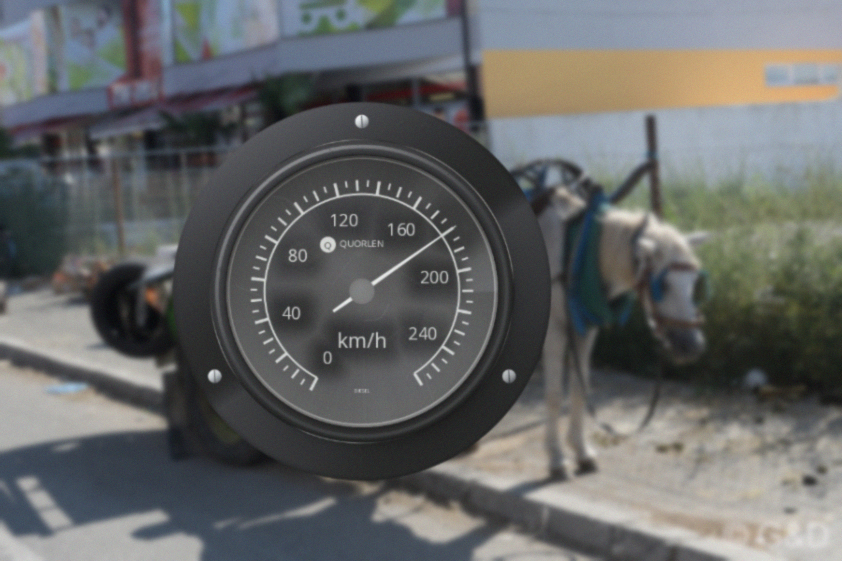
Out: {"value": 180, "unit": "km/h"}
